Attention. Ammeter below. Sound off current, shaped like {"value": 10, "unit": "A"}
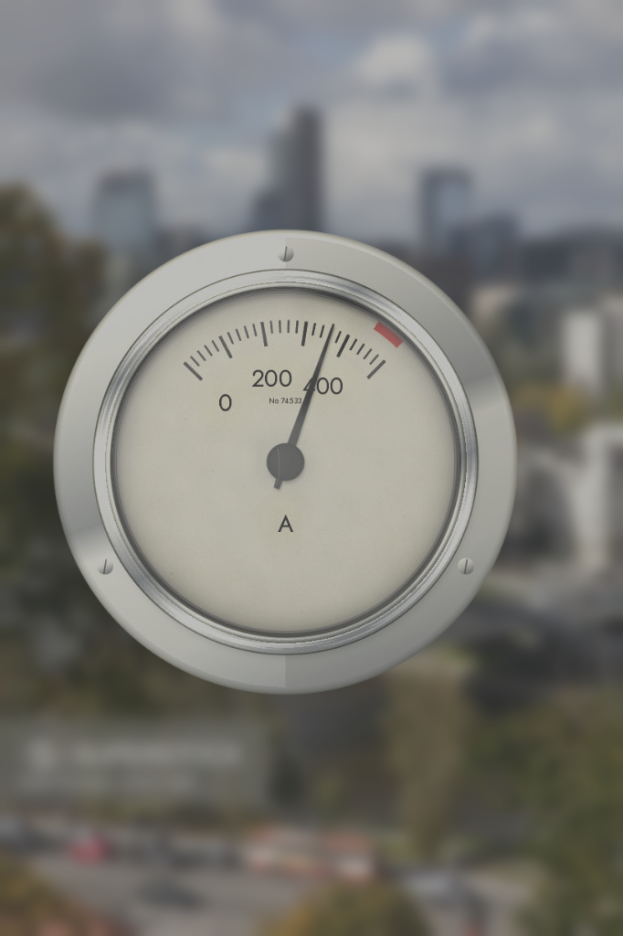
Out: {"value": 360, "unit": "A"}
